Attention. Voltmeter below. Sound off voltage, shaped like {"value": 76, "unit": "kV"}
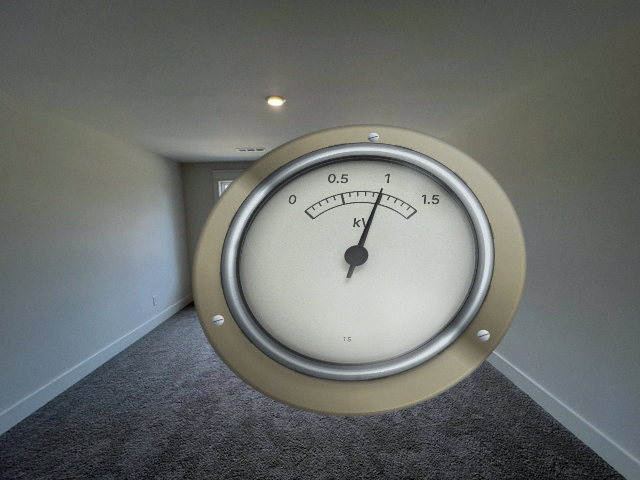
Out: {"value": 1, "unit": "kV"}
